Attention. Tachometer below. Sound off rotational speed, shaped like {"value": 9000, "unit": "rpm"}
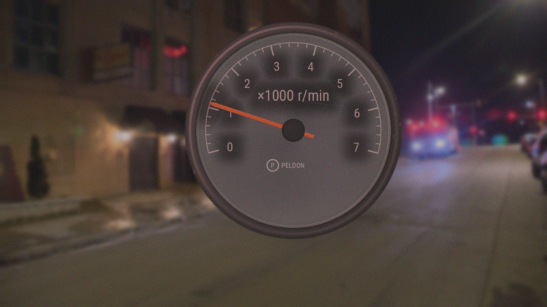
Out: {"value": 1100, "unit": "rpm"}
